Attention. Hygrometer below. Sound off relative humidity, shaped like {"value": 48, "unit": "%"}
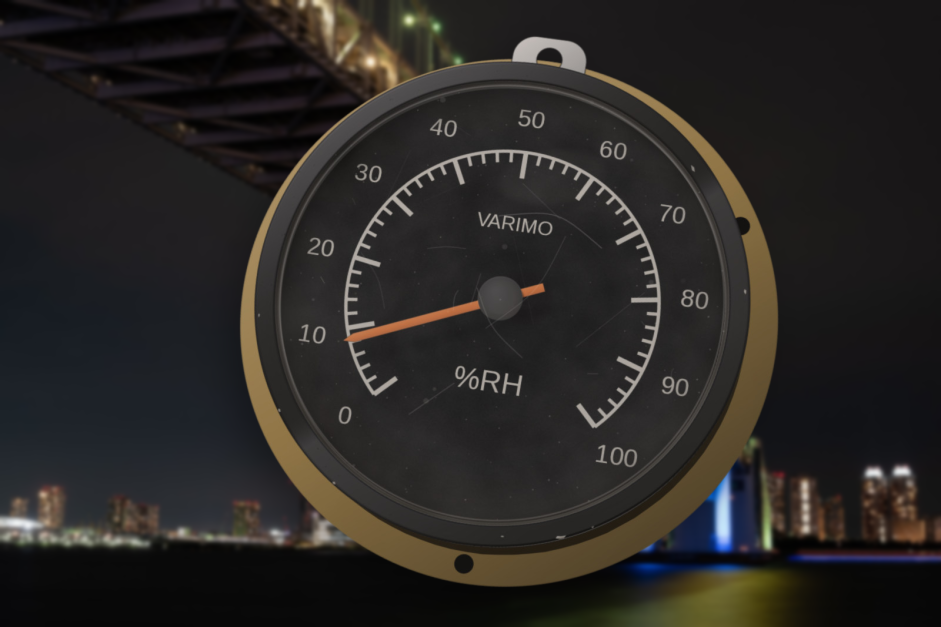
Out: {"value": 8, "unit": "%"}
